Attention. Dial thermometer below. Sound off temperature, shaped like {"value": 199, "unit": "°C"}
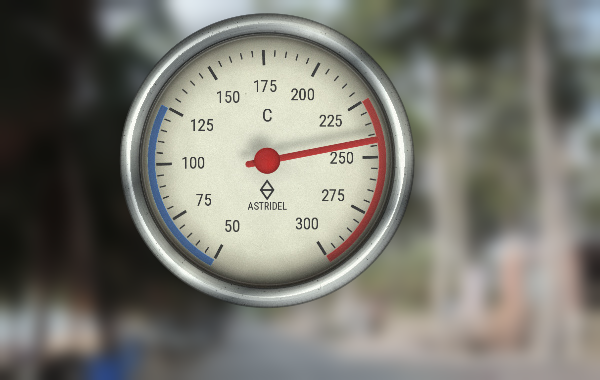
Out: {"value": 242.5, "unit": "°C"}
